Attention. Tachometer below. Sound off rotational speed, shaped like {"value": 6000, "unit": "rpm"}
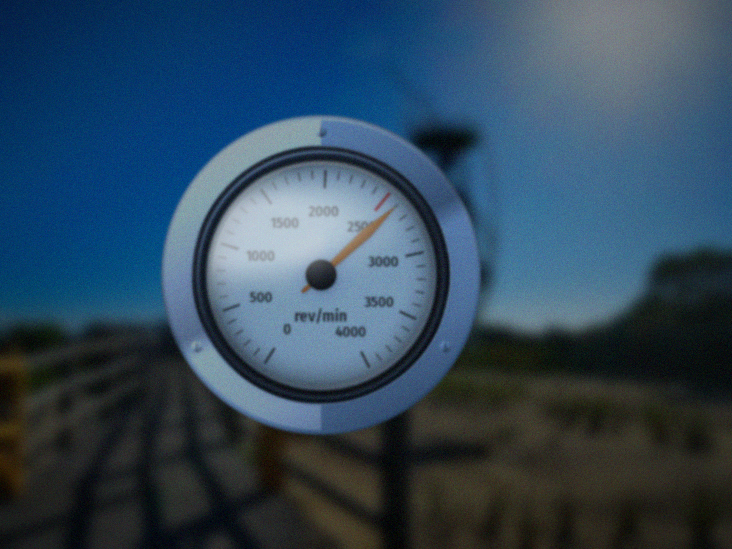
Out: {"value": 2600, "unit": "rpm"}
